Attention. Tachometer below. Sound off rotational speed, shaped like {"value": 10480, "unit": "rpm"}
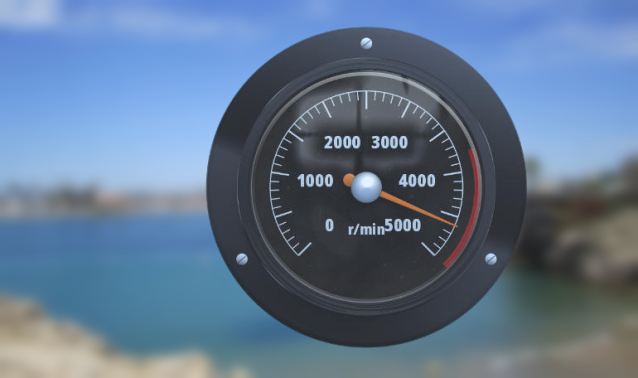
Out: {"value": 4600, "unit": "rpm"}
